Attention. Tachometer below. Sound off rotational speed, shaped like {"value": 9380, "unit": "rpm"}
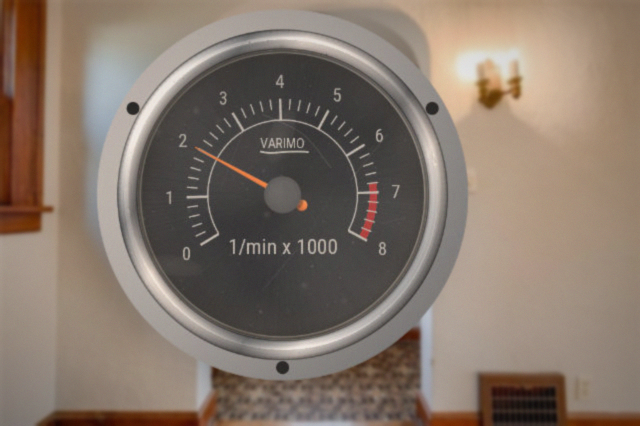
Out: {"value": 2000, "unit": "rpm"}
